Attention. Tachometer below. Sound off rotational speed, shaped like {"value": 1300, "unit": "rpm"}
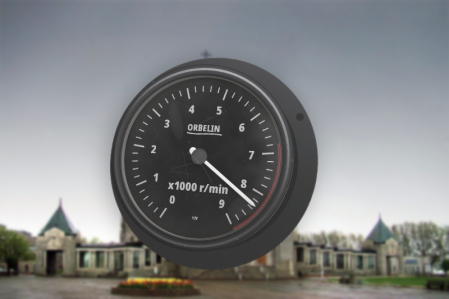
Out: {"value": 8300, "unit": "rpm"}
